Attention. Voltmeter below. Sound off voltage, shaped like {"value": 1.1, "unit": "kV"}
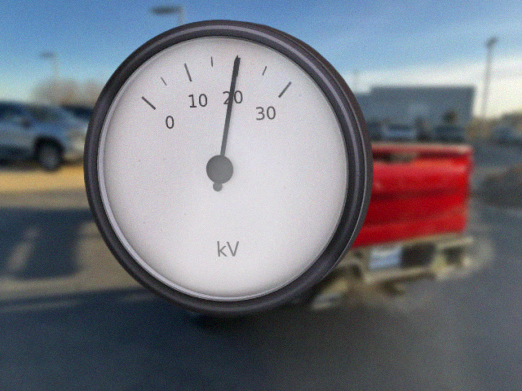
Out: {"value": 20, "unit": "kV"}
